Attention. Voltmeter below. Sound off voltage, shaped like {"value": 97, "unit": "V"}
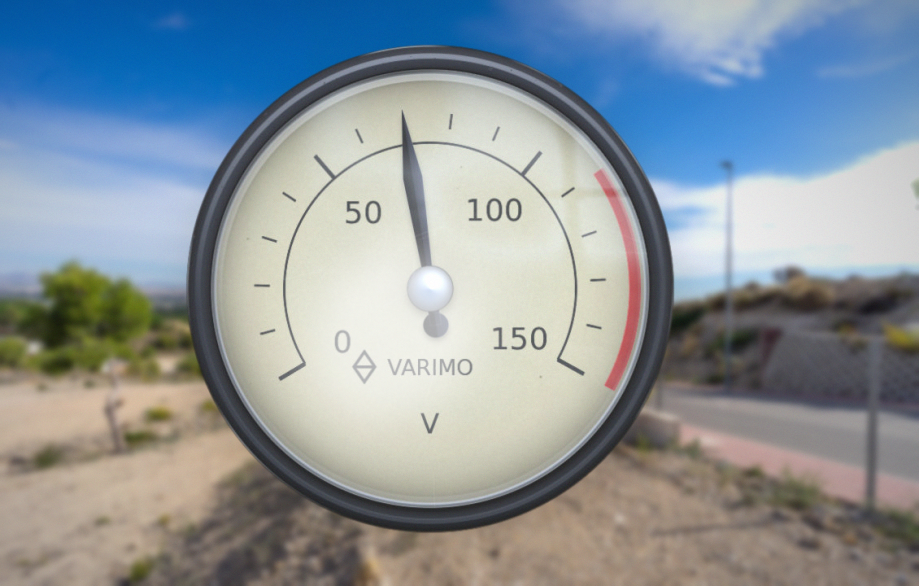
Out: {"value": 70, "unit": "V"}
